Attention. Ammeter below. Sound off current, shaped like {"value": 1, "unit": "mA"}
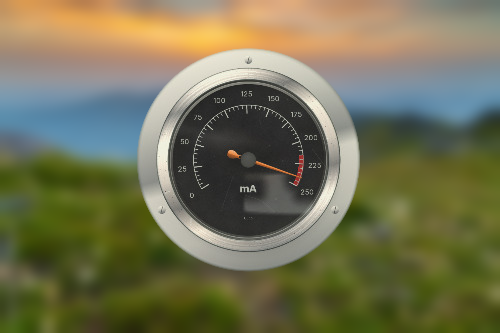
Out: {"value": 240, "unit": "mA"}
